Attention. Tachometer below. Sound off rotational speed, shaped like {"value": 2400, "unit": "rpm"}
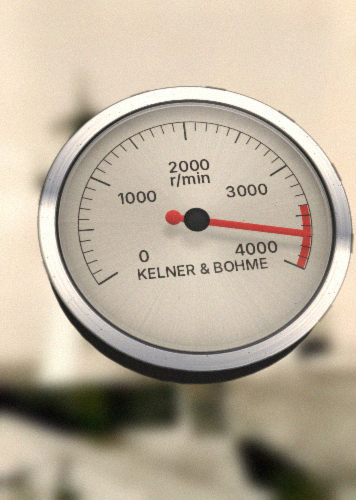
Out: {"value": 3700, "unit": "rpm"}
